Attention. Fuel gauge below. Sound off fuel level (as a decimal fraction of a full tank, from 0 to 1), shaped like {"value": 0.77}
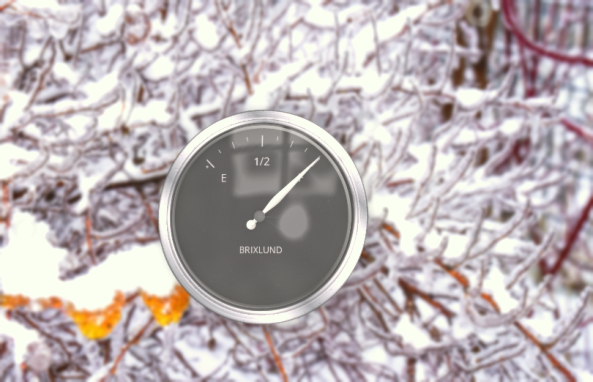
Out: {"value": 1}
